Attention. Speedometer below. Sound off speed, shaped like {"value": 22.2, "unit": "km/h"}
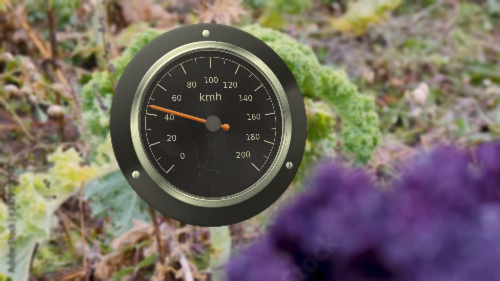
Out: {"value": 45, "unit": "km/h"}
